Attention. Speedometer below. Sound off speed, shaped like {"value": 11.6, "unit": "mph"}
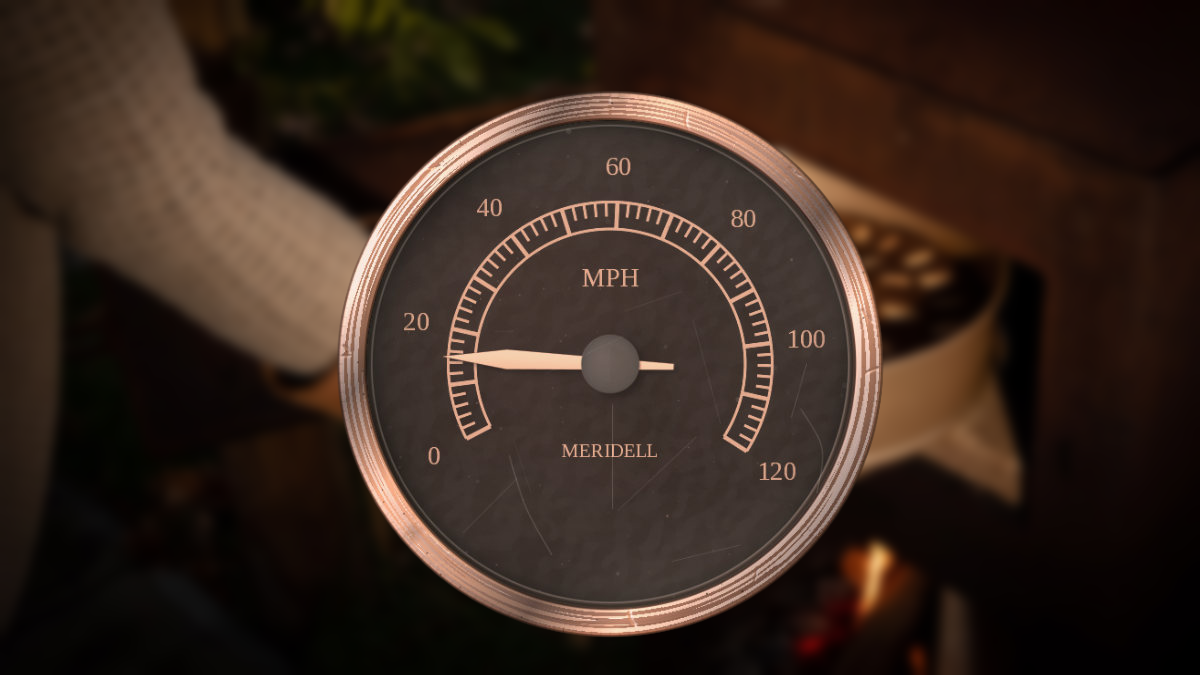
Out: {"value": 15, "unit": "mph"}
